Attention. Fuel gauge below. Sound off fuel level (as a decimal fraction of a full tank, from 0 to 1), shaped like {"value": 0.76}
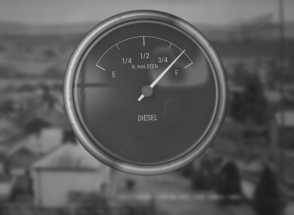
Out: {"value": 0.875}
